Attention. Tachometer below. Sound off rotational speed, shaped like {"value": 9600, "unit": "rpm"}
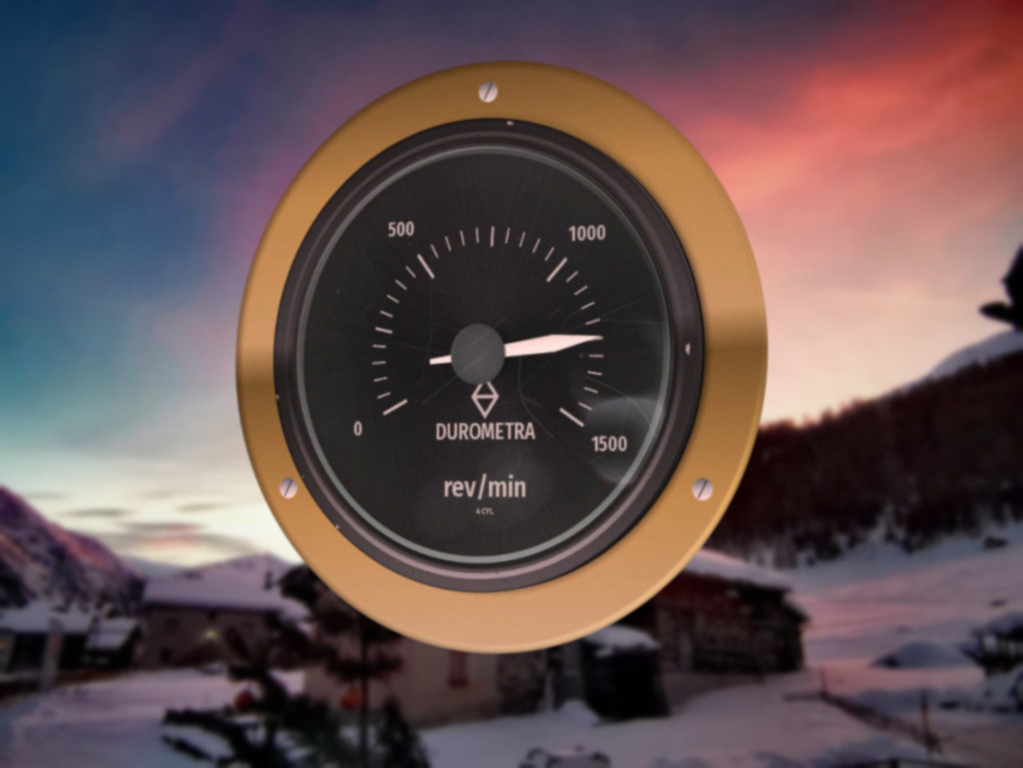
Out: {"value": 1250, "unit": "rpm"}
